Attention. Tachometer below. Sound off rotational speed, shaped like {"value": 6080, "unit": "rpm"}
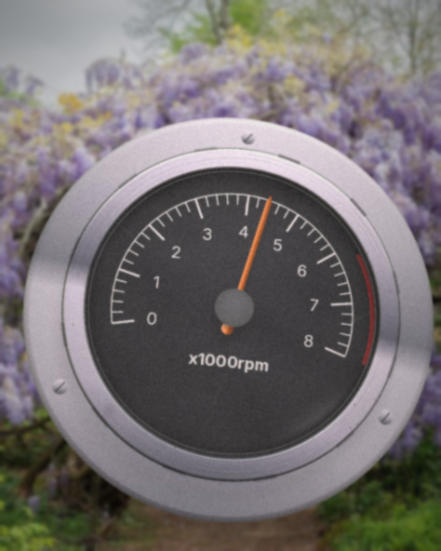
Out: {"value": 4400, "unit": "rpm"}
